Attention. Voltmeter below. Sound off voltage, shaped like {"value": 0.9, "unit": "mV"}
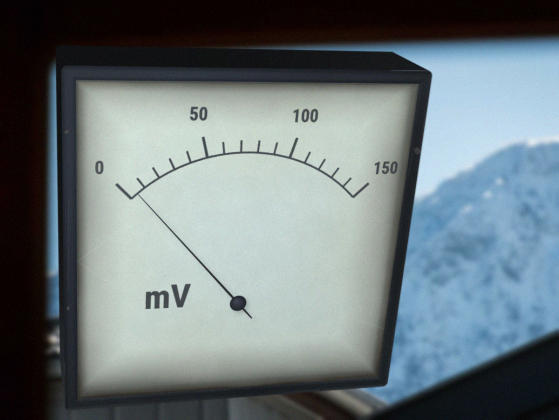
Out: {"value": 5, "unit": "mV"}
